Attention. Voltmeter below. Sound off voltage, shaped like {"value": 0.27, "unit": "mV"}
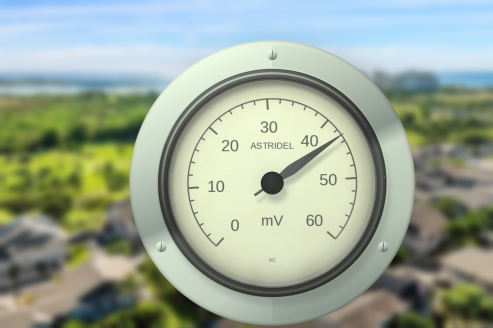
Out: {"value": 43, "unit": "mV"}
